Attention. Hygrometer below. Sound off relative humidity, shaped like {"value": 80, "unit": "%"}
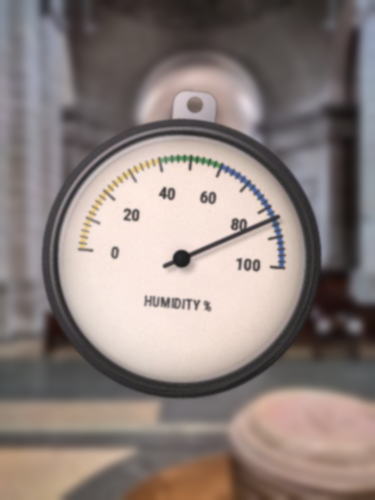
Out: {"value": 84, "unit": "%"}
